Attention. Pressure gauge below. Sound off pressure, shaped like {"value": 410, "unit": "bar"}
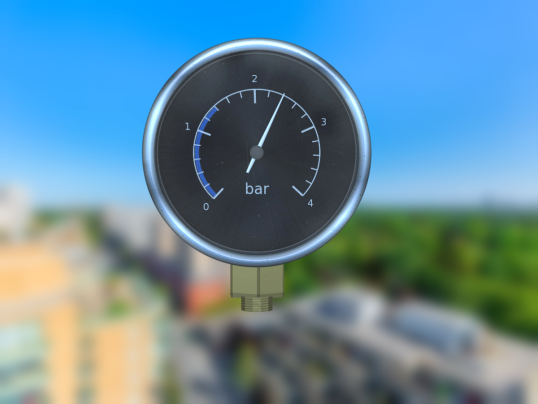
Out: {"value": 2.4, "unit": "bar"}
